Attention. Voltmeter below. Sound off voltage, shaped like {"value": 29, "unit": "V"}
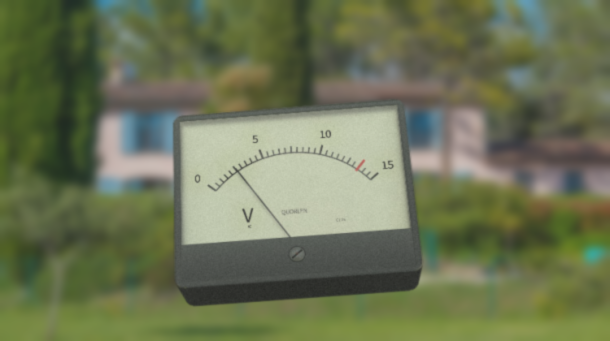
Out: {"value": 2.5, "unit": "V"}
